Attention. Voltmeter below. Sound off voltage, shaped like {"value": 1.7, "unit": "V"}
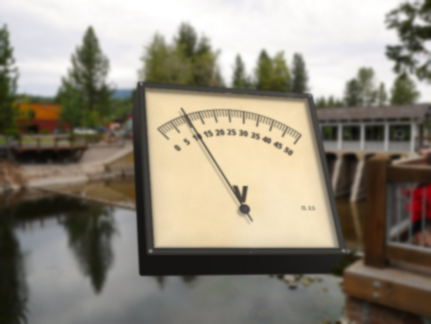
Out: {"value": 10, "unit": "V"}
